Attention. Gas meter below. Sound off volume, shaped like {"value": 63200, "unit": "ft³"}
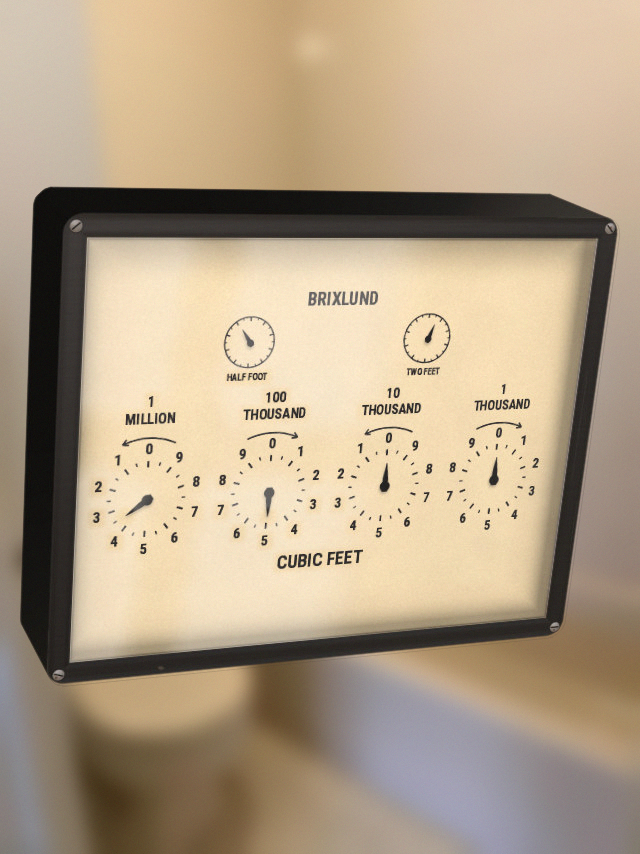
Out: {"value": 350000, "unit": "ft³"}
